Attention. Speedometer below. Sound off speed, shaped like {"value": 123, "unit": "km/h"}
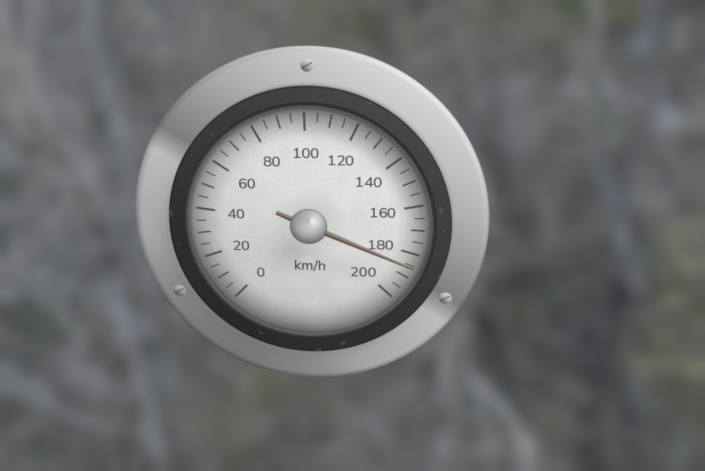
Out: {"value": 185, "unit": "km/h"}
